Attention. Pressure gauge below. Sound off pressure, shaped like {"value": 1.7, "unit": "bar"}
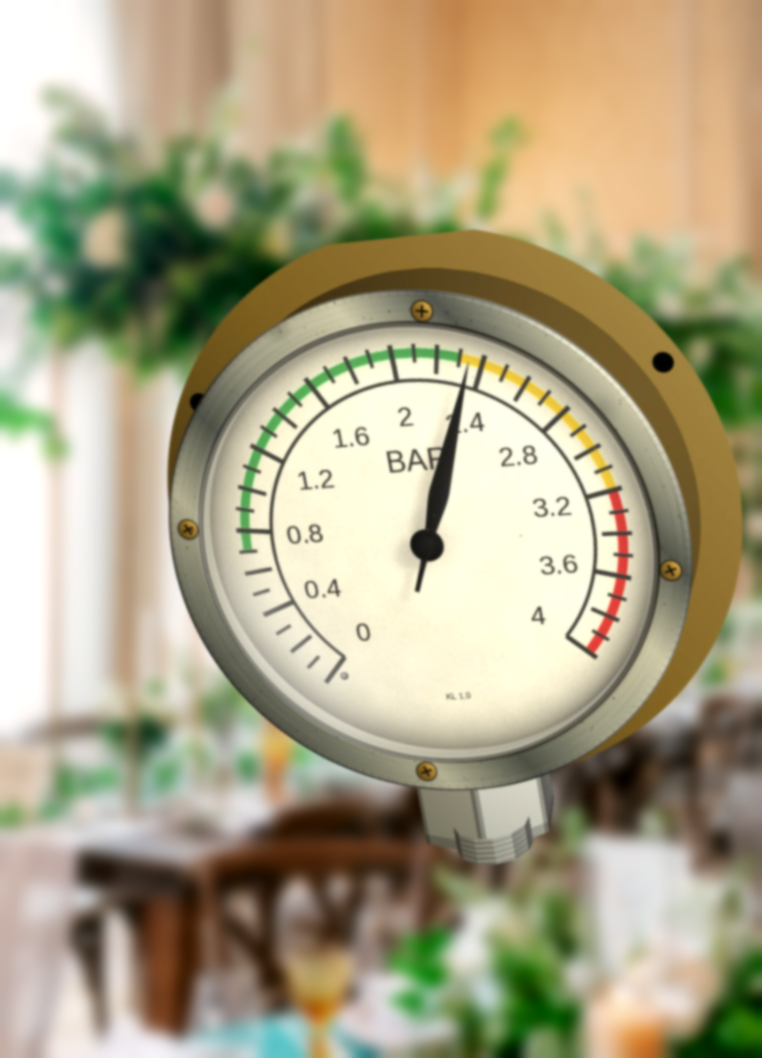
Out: {"value": 2.35, "unit": "bar"}
